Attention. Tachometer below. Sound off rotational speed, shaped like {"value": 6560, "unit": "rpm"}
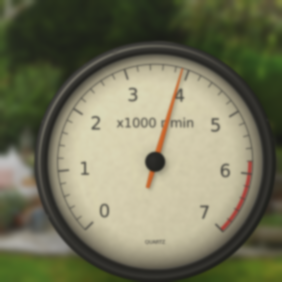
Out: {"value": 3900, "unit": "rpm"}
